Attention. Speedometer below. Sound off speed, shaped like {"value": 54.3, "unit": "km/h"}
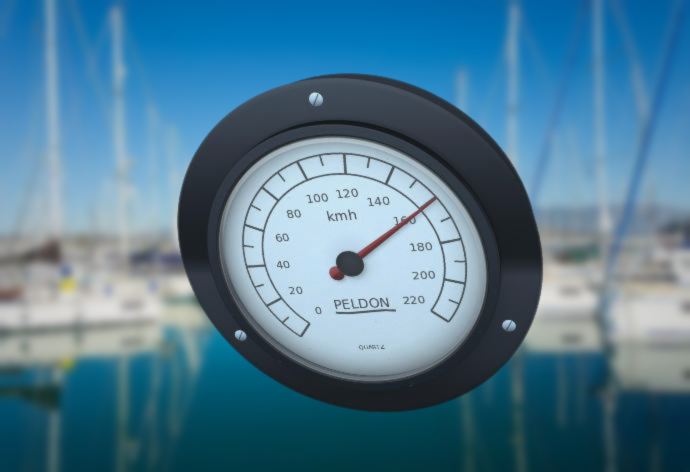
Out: {"value": 160, "unit": "km/h"}
